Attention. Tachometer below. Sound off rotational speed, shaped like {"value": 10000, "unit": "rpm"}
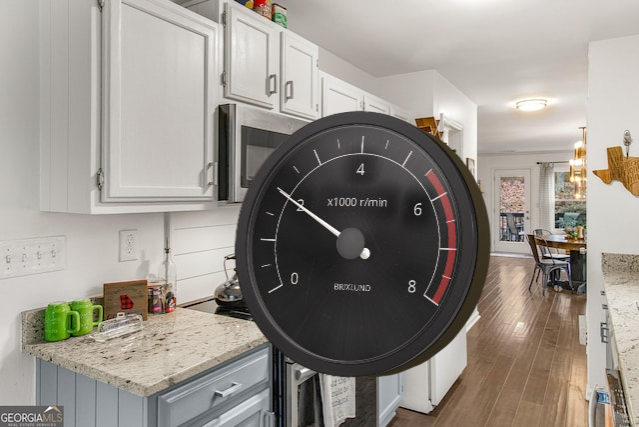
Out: {"value": 2000, "unit": "rpm"}
